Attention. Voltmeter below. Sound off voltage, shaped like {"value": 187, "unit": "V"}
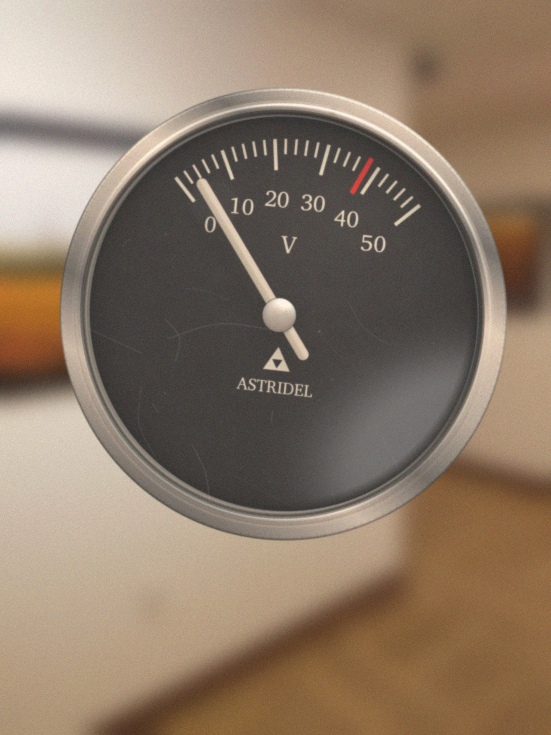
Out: {"value": 4, "unit": "V"}
